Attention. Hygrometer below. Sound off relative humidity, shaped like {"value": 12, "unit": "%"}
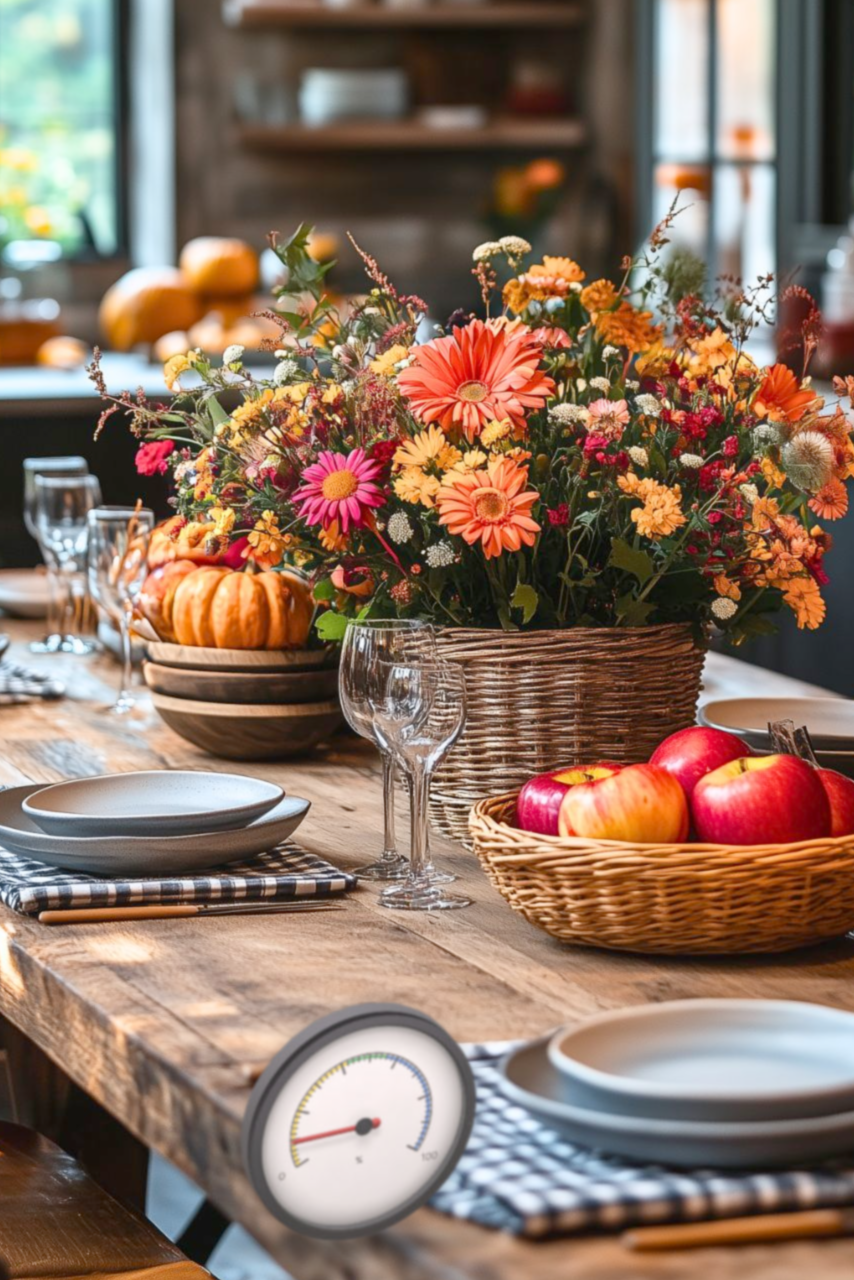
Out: {"value": 10, "unit": "%"}
